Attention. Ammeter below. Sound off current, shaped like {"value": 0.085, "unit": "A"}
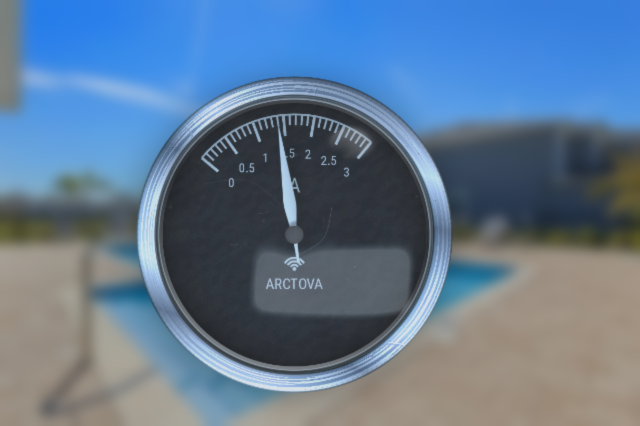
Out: {"value": 1.4, "unit": "A"}
